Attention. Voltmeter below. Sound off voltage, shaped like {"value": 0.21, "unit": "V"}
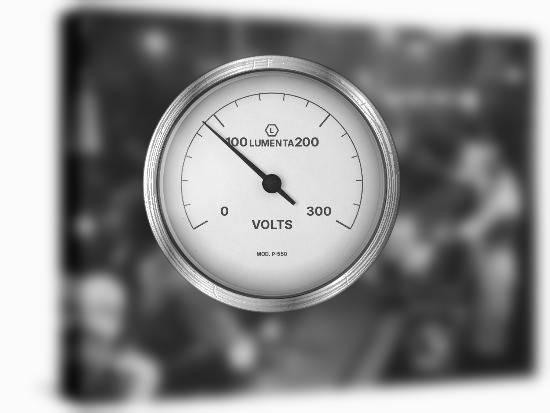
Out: {"value": 90, "unit": "V"}
